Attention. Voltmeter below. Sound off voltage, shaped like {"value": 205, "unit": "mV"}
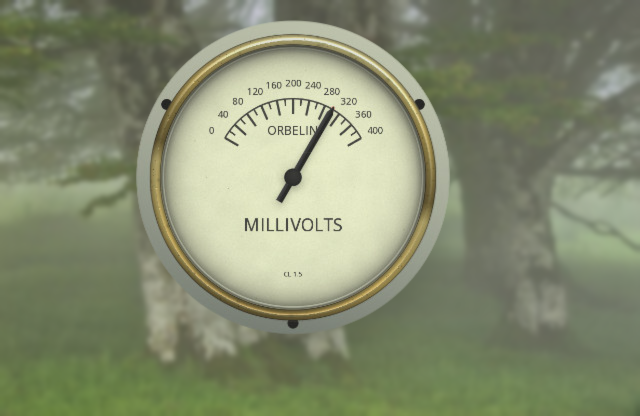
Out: {"value": 300, "unit": "mV"}
